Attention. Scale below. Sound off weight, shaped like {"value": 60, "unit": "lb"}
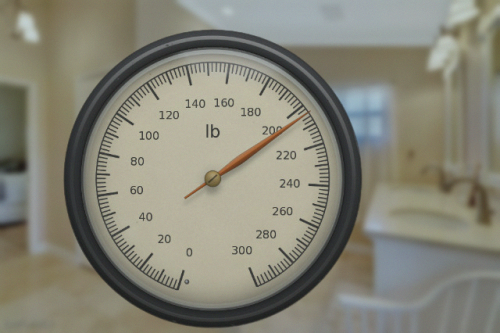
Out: {"value": 204, "unit": "lb"}
